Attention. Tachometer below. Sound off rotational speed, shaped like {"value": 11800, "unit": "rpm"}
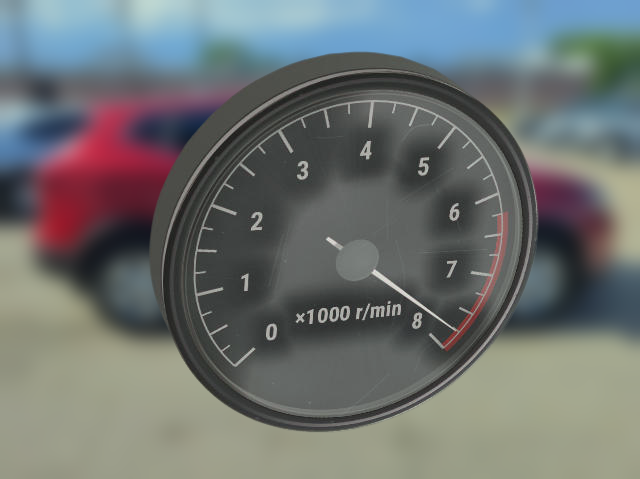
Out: {"value": 7750, "unit": "rpm"}
